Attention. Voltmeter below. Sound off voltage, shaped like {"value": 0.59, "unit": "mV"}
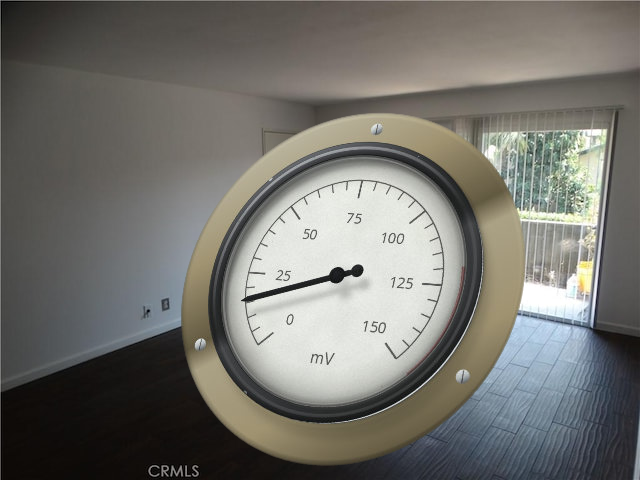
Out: {"value": 15, "unit": "mV"}
